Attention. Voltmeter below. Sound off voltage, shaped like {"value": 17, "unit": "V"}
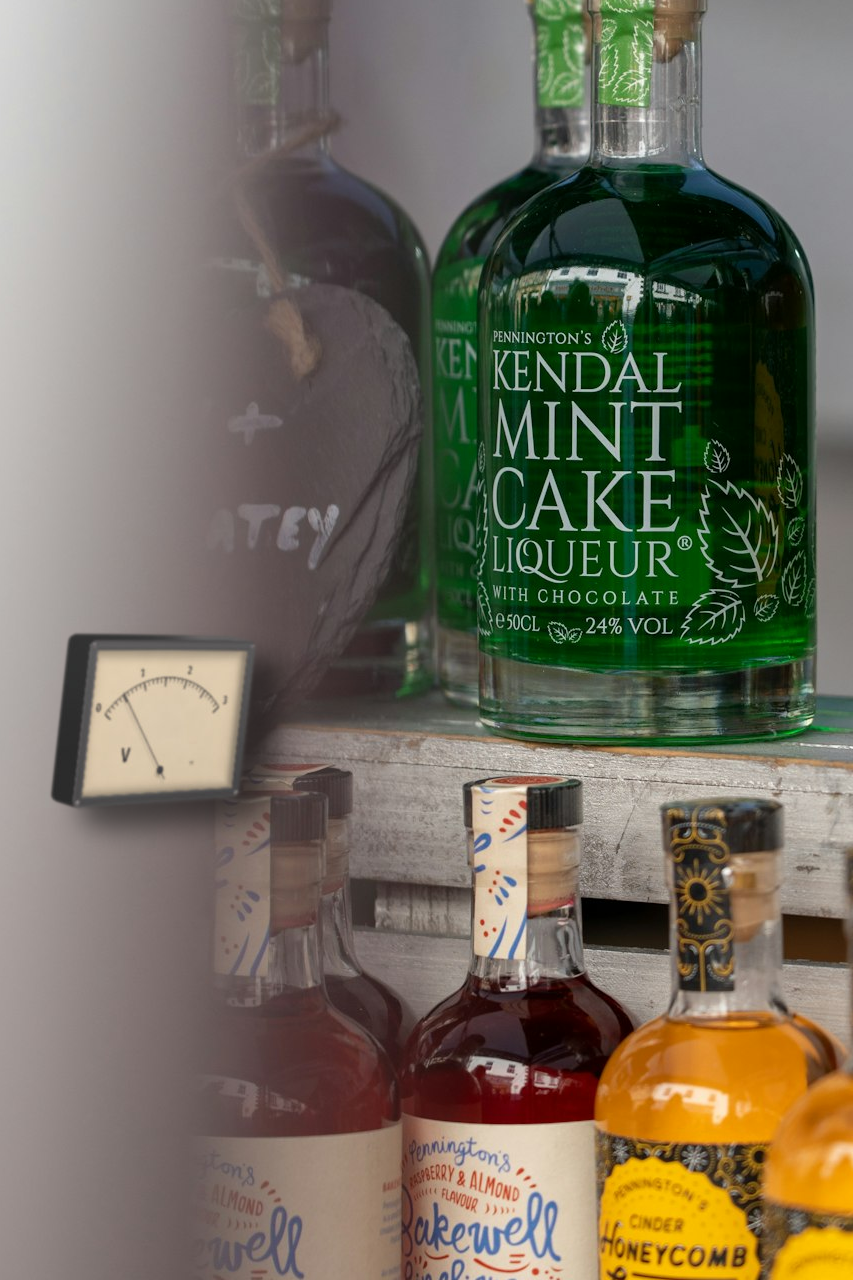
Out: {"value": 0.5, "unit": "V"}
